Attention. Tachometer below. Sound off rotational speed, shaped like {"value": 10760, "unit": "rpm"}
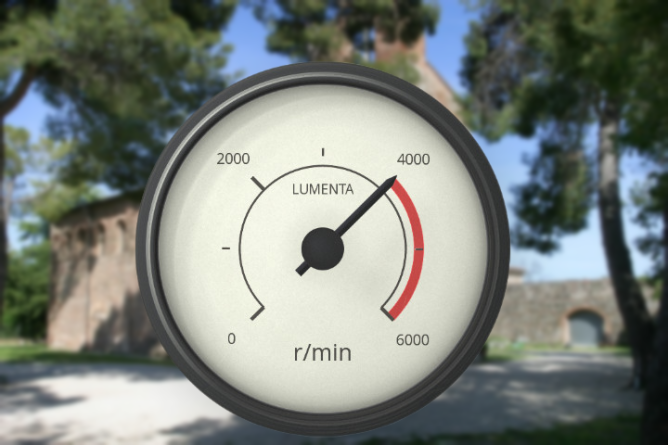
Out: {"value": 4000, "unit": "rpm"}
